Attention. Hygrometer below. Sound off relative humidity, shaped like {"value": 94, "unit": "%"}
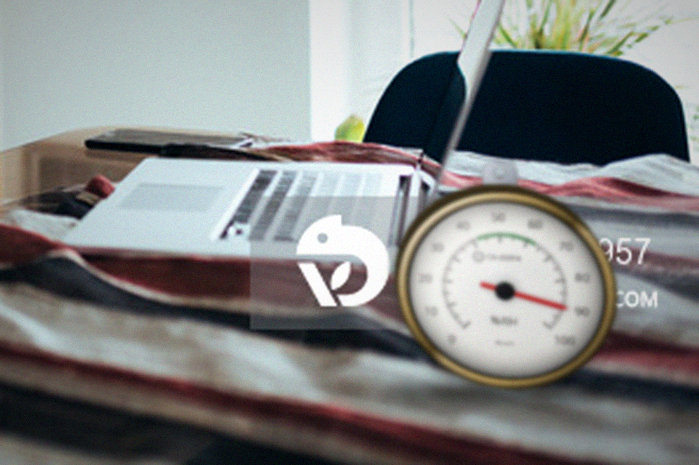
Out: {"value": 90, "unit": "%"}
